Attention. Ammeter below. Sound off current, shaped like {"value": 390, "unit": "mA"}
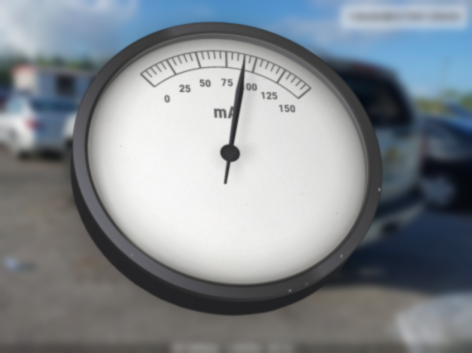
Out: {"value": 90, "unit": "mA"}
